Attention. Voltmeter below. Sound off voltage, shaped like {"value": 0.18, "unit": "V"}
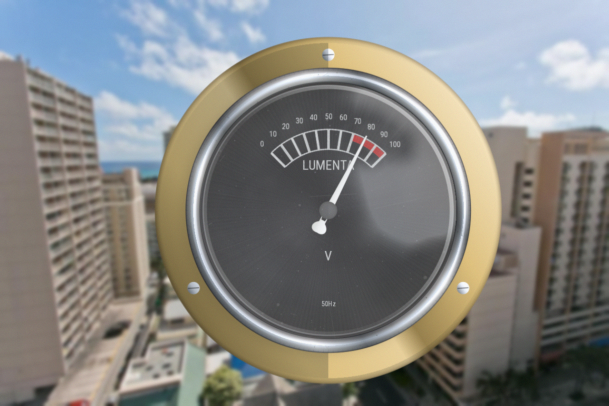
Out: {"value": 80, "unit": "V"}
